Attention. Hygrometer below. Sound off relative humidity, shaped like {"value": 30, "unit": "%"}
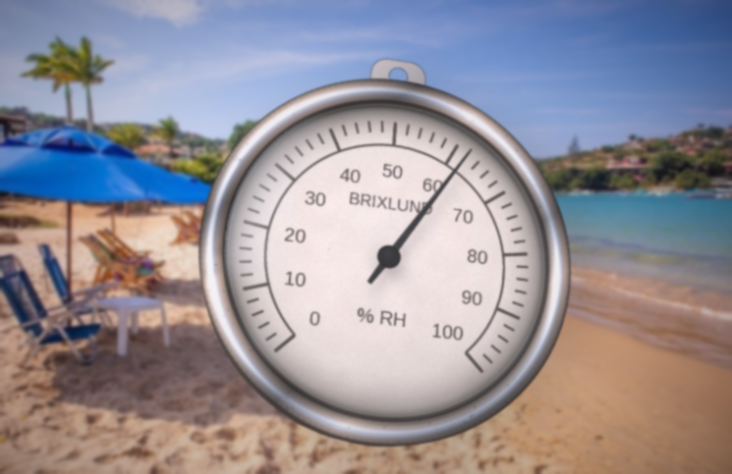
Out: {"value": 62, "unit": "%"}
